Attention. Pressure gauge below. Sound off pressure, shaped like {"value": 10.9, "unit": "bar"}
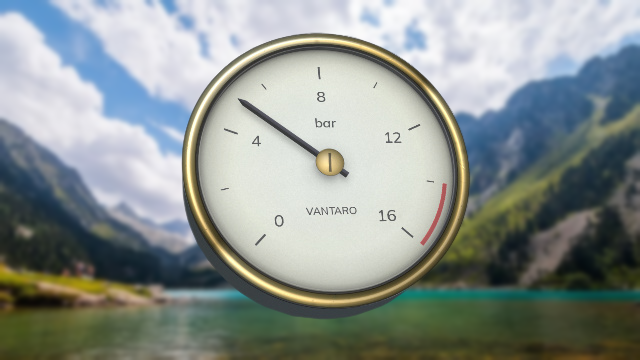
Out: {"value": 5, "unit": "bar"}
